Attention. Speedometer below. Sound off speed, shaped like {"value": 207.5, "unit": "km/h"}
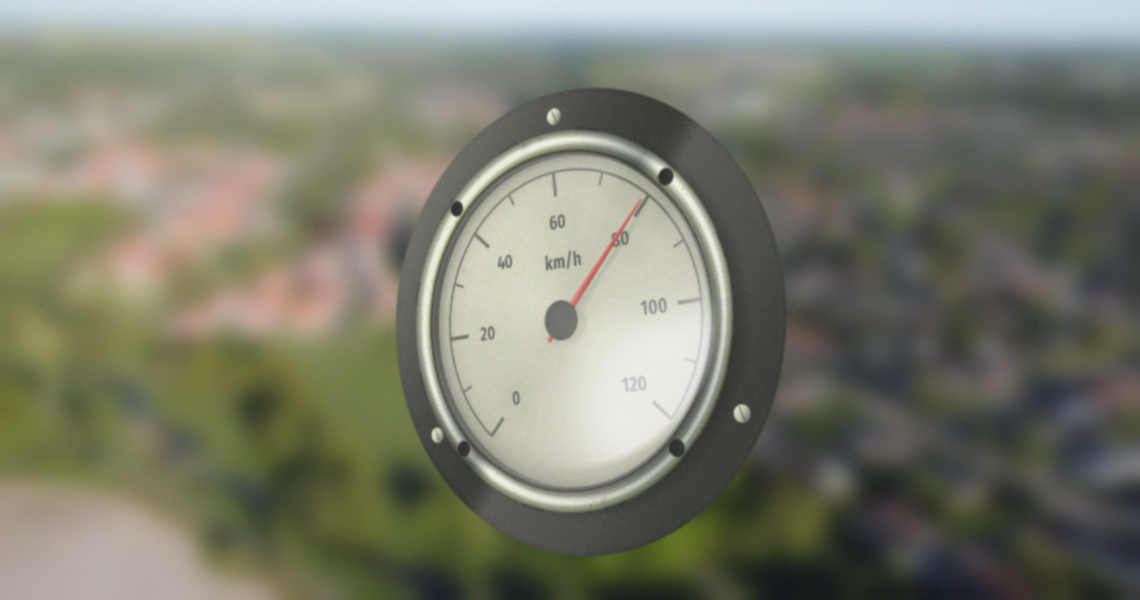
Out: {"value": 80, "unit": "km/h"}
